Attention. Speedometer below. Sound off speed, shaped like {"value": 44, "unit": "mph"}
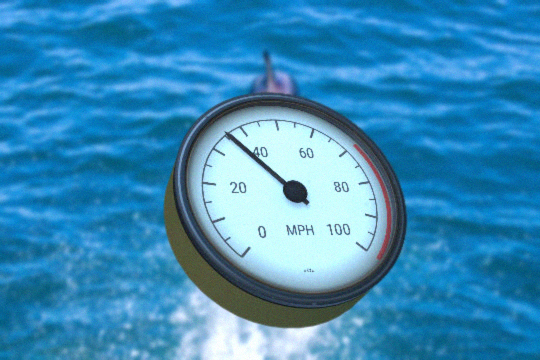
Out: {"value": 35, "unit": "mph"}
